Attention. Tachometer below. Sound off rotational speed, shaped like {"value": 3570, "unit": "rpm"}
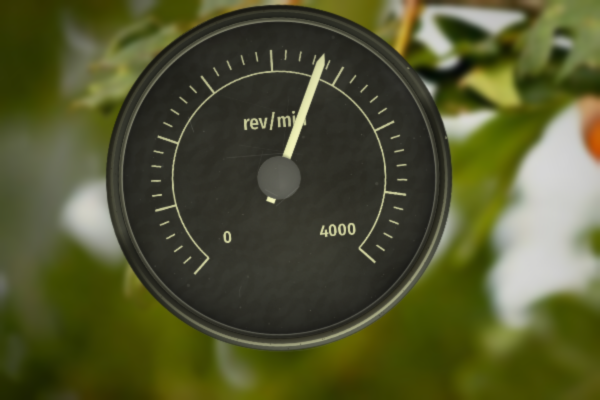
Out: {"value": 2350, "unit": "rpm"}
